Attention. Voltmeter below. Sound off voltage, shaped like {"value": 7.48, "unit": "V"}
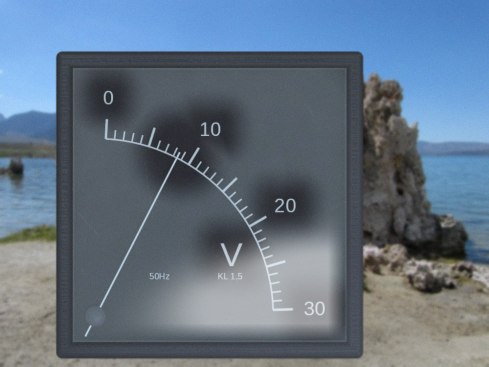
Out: {"value": 8.5, "unit": "V"}
